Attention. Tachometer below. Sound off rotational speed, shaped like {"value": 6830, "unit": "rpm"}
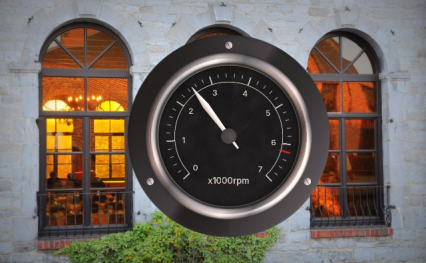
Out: {"value": 2500, "unit": "rpm"}
